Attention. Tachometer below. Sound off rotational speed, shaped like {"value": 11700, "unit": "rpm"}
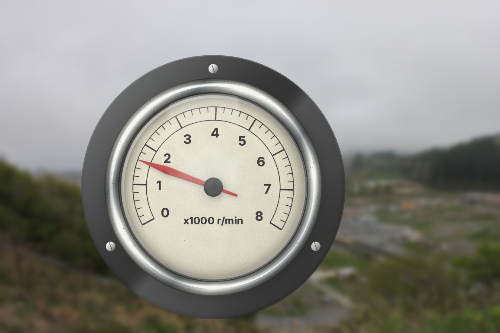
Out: {"value": 1600, "unit": "rpm"}
